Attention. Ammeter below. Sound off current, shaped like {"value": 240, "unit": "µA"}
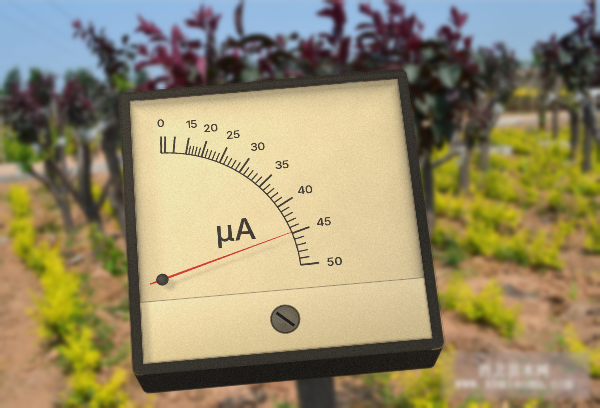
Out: {"value": 45, "unit": "µA"}
